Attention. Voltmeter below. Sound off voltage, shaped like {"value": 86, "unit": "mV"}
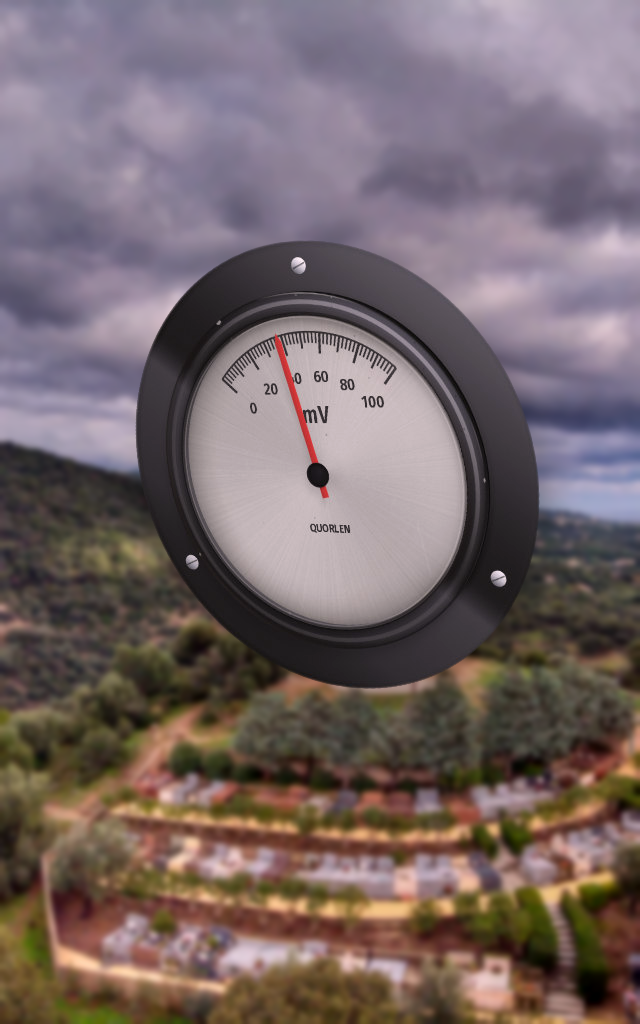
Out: {"value": 40, "unit": "mV"}
